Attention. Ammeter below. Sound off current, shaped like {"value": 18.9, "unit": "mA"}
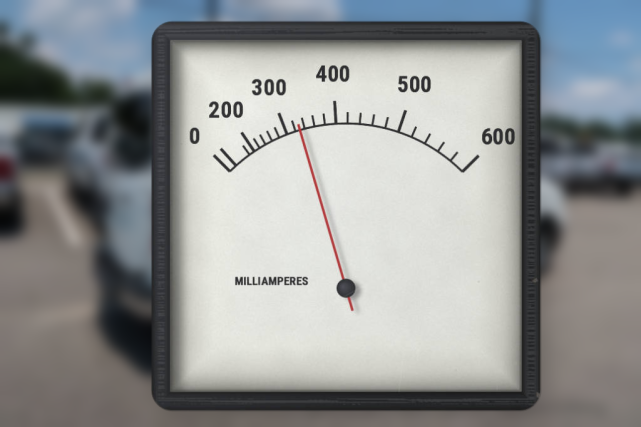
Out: {"value": 330, "unit": "mA"}
